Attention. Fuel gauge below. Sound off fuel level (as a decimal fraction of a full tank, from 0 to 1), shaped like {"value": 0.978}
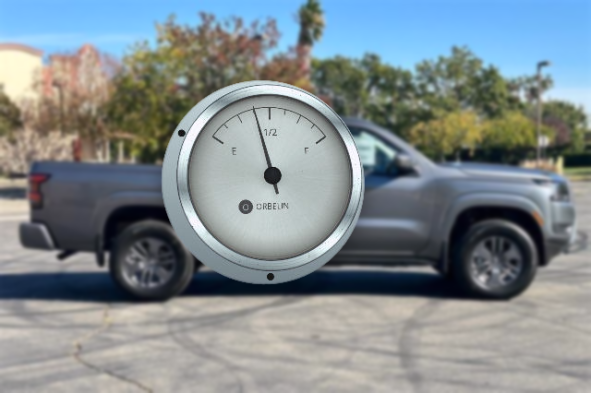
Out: {"value": 0.375}
